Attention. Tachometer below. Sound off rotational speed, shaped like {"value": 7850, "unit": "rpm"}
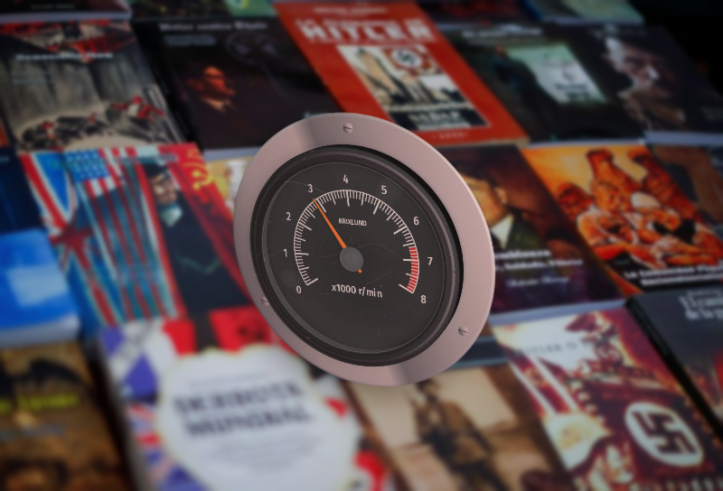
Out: {"value": 3000, "unit": "rpm"}
